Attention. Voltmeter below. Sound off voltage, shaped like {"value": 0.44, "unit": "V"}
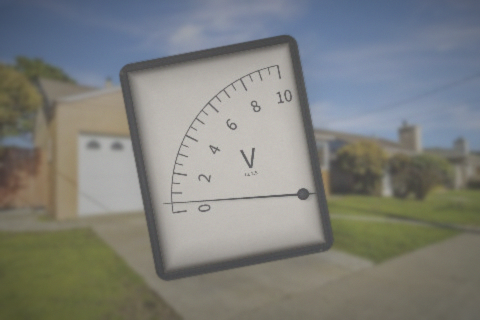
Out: {"value": 0.5, "unit": "V"}
